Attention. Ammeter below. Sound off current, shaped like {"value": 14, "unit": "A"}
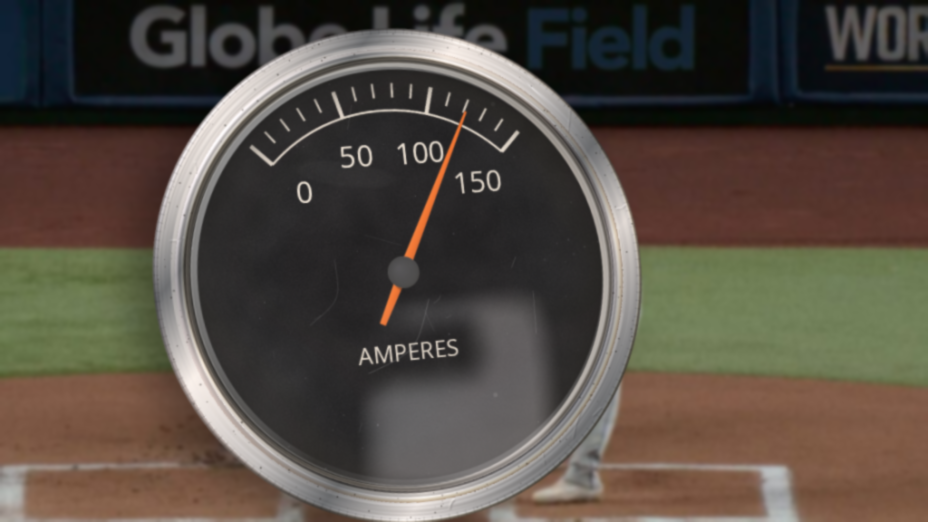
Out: {"value": 120, "unit": "A"}
